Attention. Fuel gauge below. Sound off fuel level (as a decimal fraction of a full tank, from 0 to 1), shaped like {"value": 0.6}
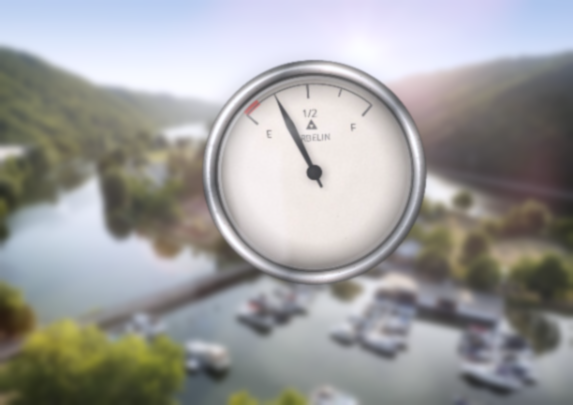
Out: {"value": 0.25}
